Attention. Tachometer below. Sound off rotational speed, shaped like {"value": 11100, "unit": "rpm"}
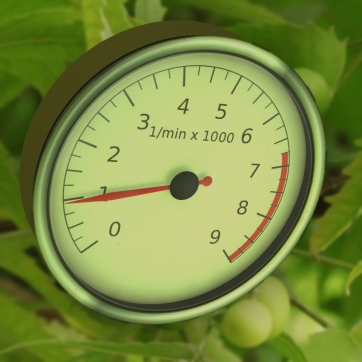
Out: {"value": 1000, "unit": "rpm"}
